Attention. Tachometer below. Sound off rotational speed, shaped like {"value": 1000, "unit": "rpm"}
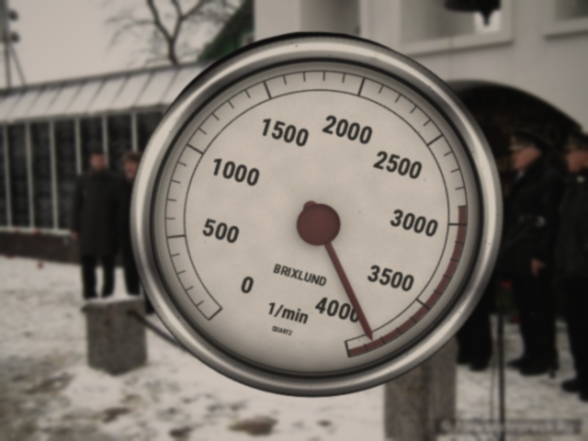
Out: {"value": 3850, "unit": "rpm"}
